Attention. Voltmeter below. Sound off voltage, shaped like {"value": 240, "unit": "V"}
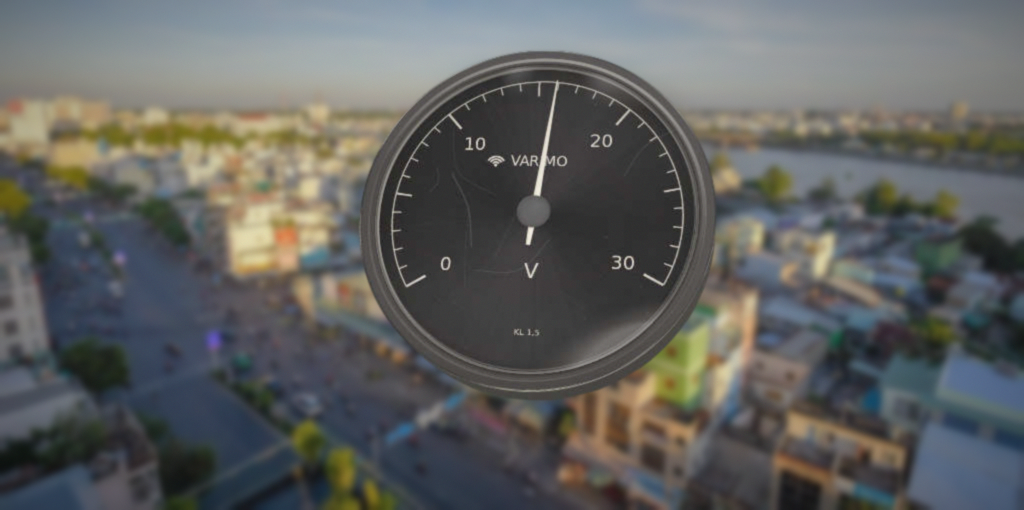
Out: {"value": 16, "unit": "V"}
